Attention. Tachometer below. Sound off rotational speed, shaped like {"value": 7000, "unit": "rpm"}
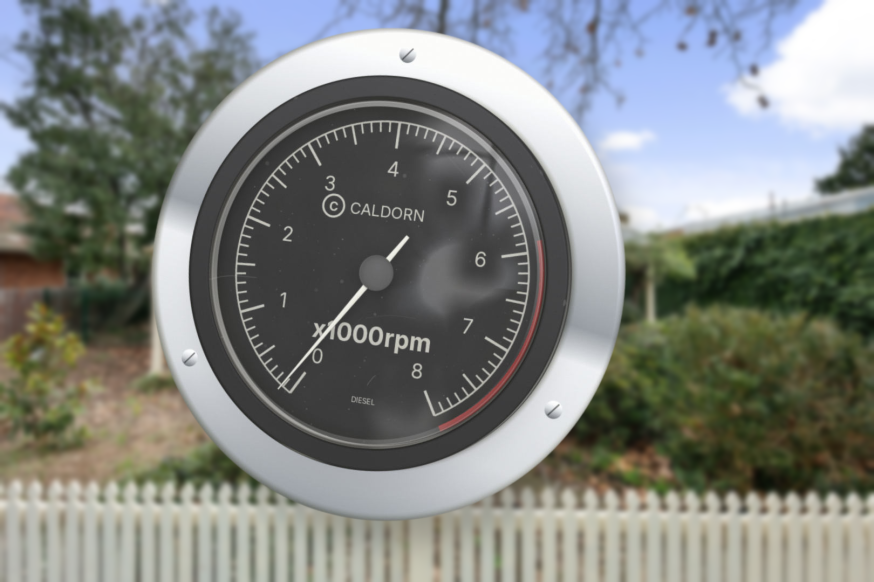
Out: {"value": 100, "unit": "rpm"}
